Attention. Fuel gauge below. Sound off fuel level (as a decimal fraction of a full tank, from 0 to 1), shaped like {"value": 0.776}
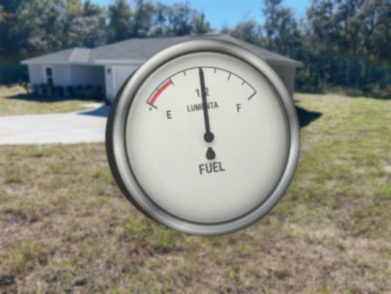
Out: {"value": 0.5}
